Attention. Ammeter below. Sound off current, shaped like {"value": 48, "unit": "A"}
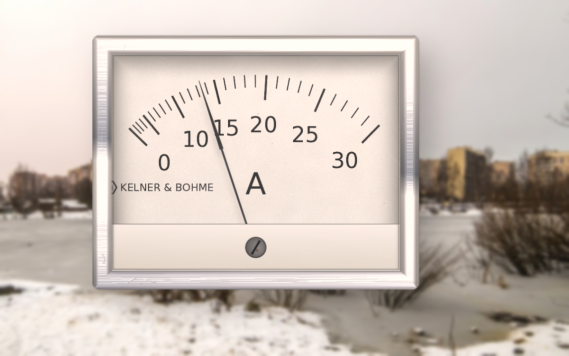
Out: {"value": 13.5, "unit": "A"}
